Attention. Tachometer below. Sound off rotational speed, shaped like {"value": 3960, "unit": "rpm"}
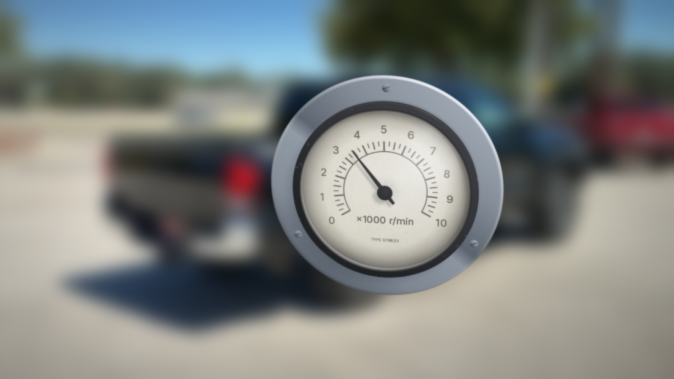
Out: {"value": 3500, "unit": "rpm"}
